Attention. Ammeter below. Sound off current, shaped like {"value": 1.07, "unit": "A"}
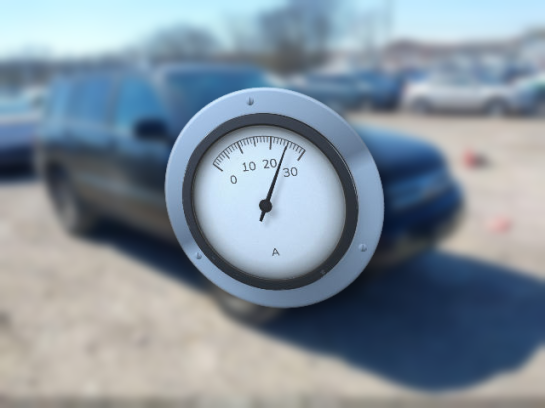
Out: {"value": 25, "unit": "A"}
